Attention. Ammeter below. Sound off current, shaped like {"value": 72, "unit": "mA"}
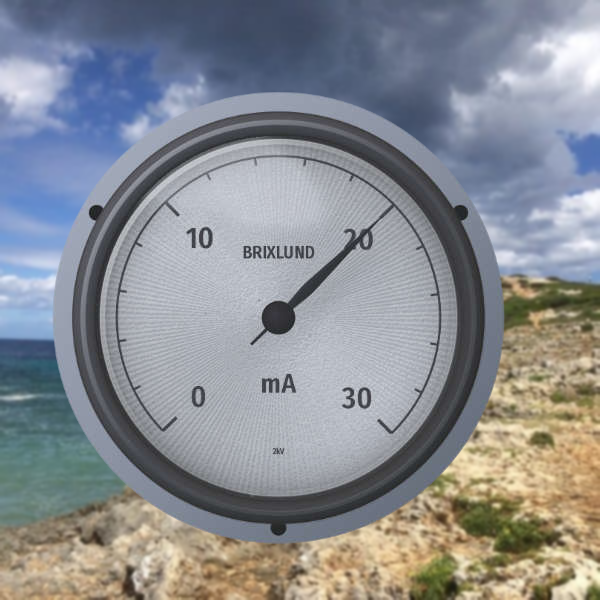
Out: {"value": 20, "unit": "mA"}
